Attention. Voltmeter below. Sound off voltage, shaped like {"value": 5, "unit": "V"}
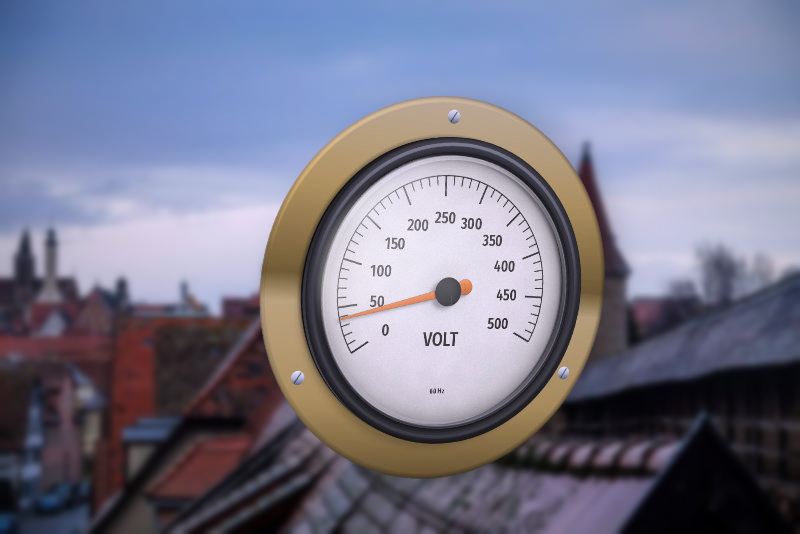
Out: {"value": 40, "unit": "V"}
